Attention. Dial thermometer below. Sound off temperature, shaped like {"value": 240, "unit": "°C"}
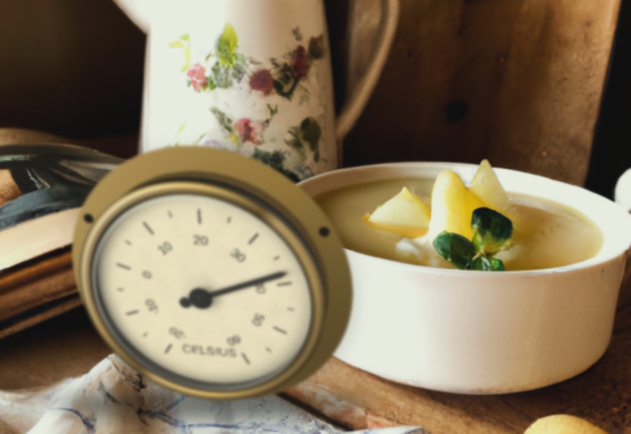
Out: {"value": 37.5, "unit": "°C"}
